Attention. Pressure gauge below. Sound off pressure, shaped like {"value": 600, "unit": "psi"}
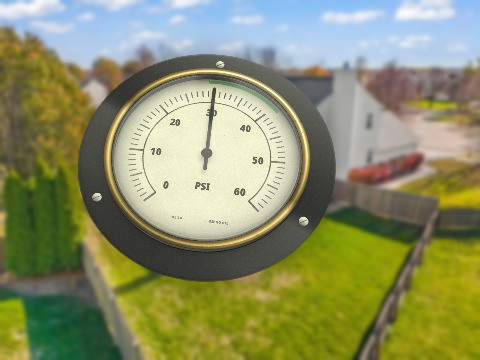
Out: {"value": 30, "unit": "psi"}
